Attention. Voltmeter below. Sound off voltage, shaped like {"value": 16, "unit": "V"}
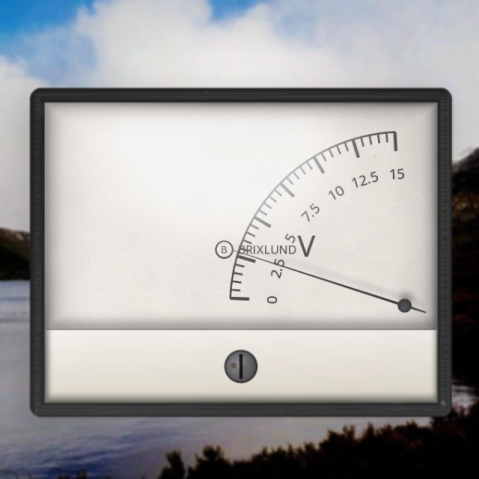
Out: {"value": 2.75, "unit": "V"}
